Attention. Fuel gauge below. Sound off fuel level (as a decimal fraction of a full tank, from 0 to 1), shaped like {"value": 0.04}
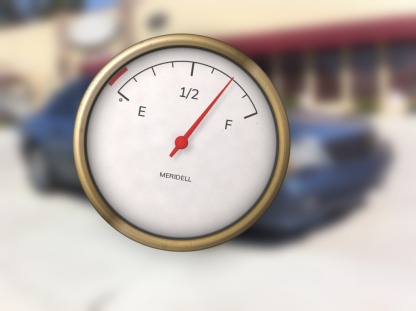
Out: {"value": 0.75}
